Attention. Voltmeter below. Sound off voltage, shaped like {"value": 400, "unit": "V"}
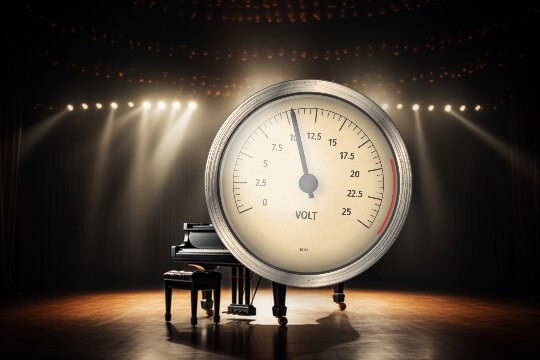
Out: {"value": 10.5, "unit": "V"}
